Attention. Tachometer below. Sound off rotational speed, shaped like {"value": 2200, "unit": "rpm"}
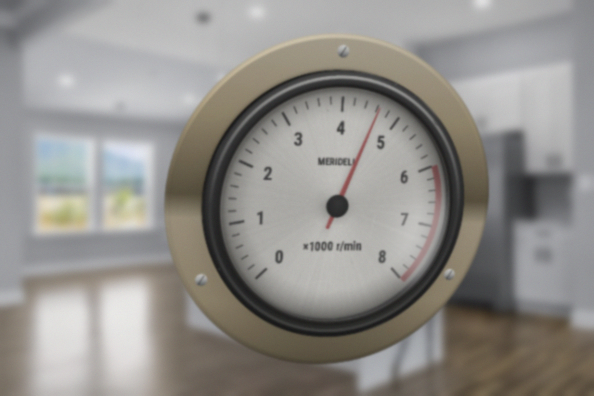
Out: {"value": 4600, "unit": "rpm"}
